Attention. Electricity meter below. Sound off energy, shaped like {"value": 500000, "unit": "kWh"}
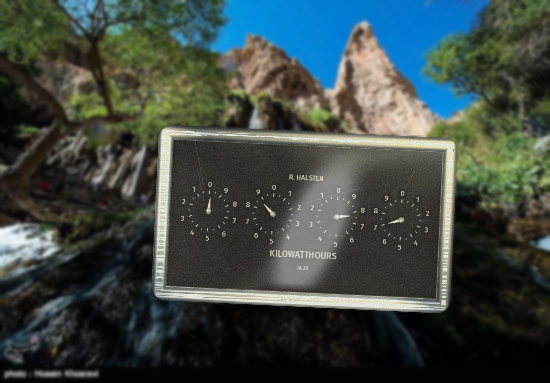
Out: {"value": 9877, "unit": "kWh"}
